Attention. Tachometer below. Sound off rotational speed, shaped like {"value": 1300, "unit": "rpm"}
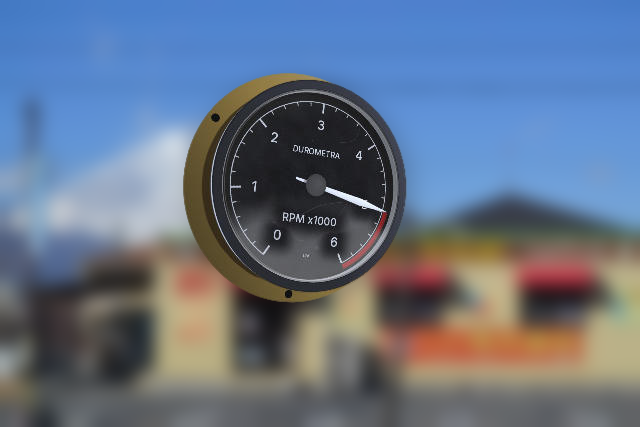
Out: {"value": 5000, "unit": "rpm"}
